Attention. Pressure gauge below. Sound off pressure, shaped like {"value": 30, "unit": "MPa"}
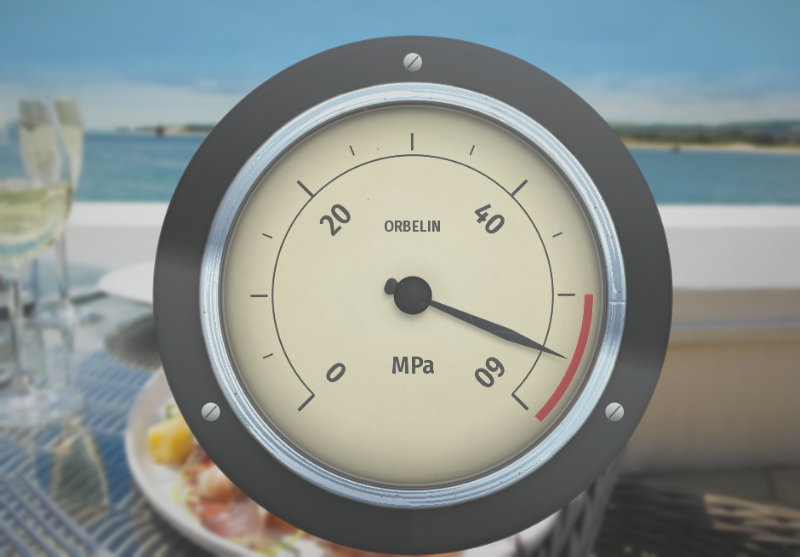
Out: {"value": 55, "unit": "MPa"}
